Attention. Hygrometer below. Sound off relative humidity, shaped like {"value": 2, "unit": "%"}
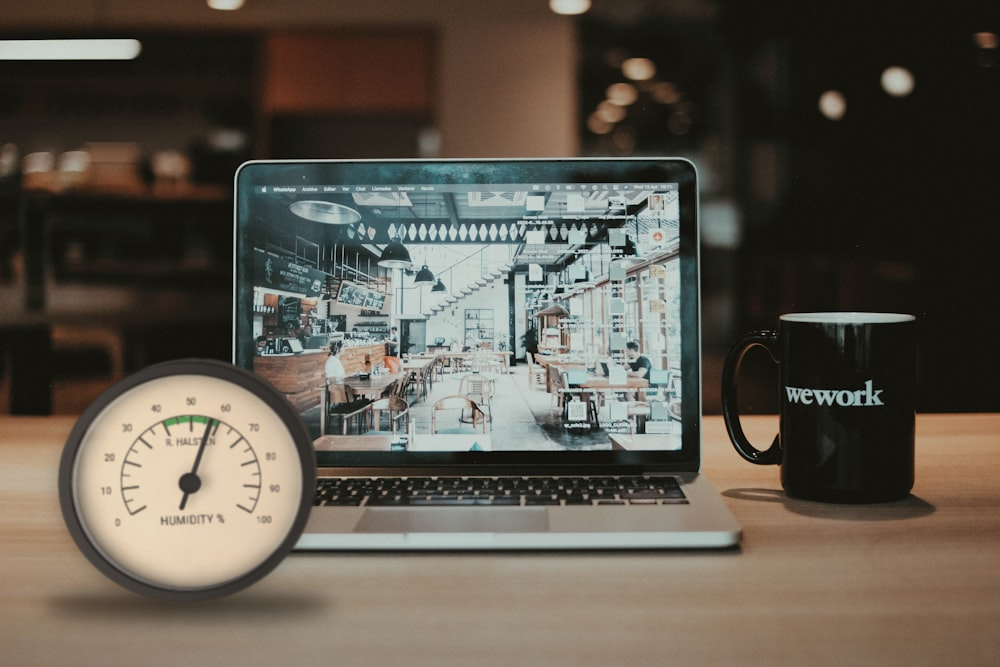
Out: {"value": 57.5, "unit": "%"}
